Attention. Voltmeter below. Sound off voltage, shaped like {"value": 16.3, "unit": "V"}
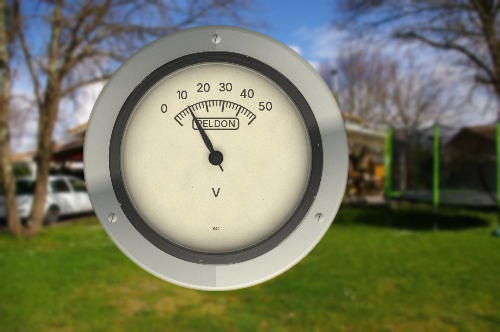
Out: {"value": 10, "unit": "V"}
